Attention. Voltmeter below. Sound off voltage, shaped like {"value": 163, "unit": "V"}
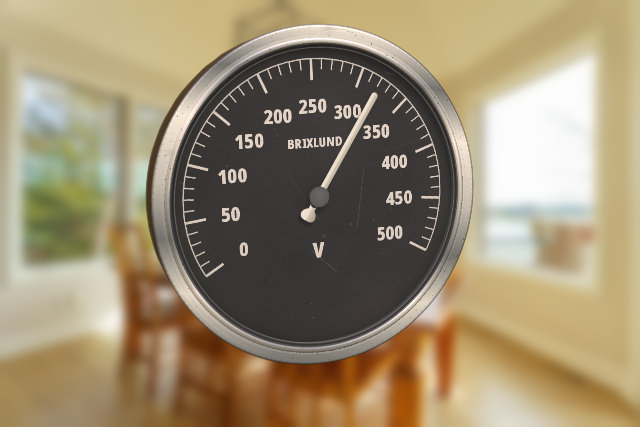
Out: {"value": 320, "unit": "V"}
